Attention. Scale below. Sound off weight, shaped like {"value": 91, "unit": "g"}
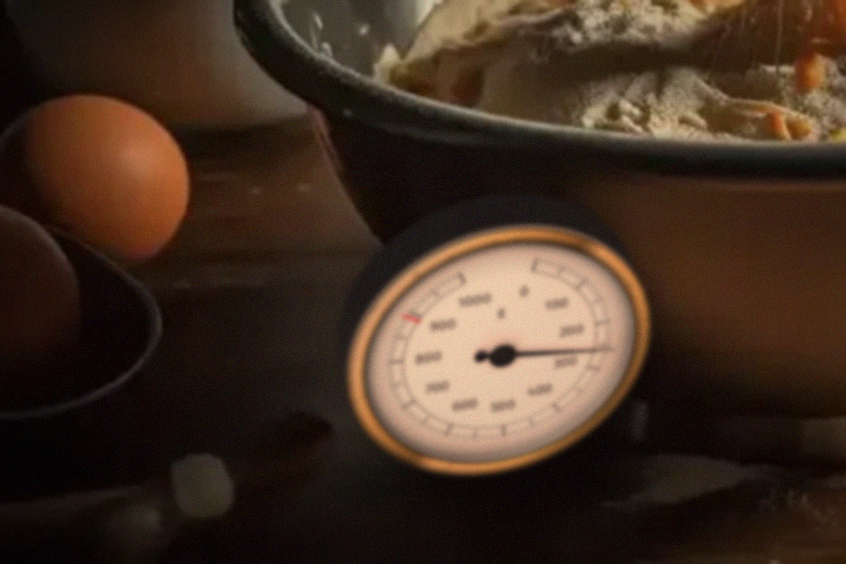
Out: {"value": 250, "unit": "g"}
